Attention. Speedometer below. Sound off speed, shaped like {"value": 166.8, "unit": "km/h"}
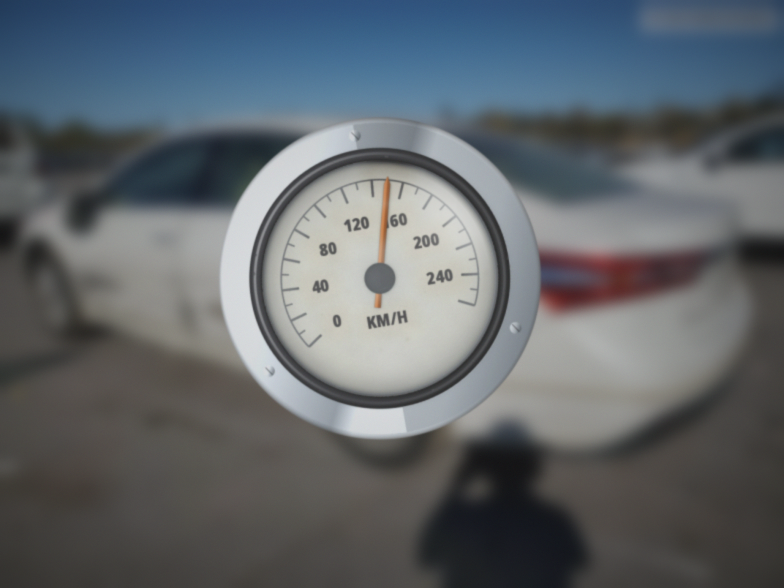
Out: {"value": 150, "unit": "km/h"}
